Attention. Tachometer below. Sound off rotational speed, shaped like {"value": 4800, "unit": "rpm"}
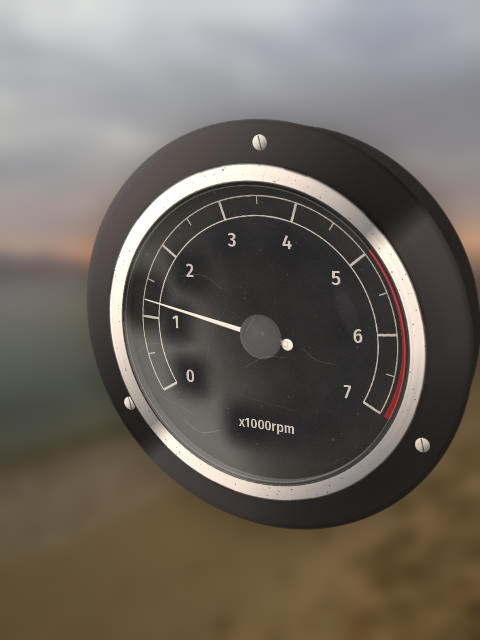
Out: {"value": 1250, "unit": "rpm"}
